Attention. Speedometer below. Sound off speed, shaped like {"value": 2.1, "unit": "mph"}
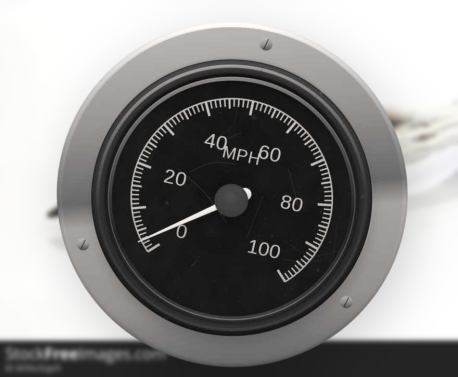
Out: {"value": 3, "unit": "mph"}
